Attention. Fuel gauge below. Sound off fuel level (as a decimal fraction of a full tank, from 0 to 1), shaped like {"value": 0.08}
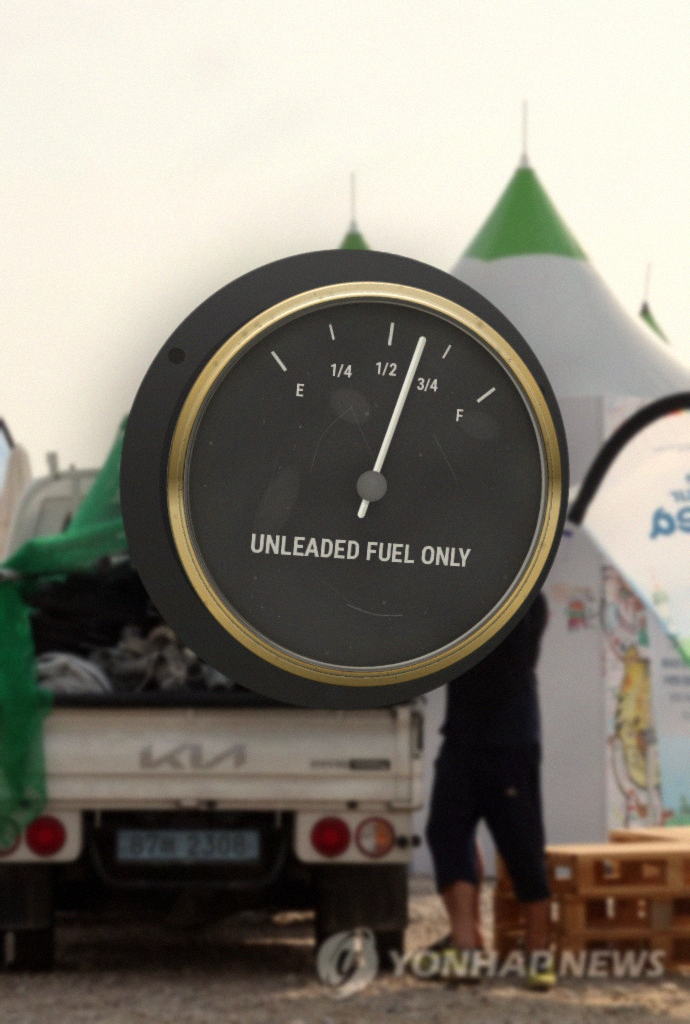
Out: {"value": 0.625}
